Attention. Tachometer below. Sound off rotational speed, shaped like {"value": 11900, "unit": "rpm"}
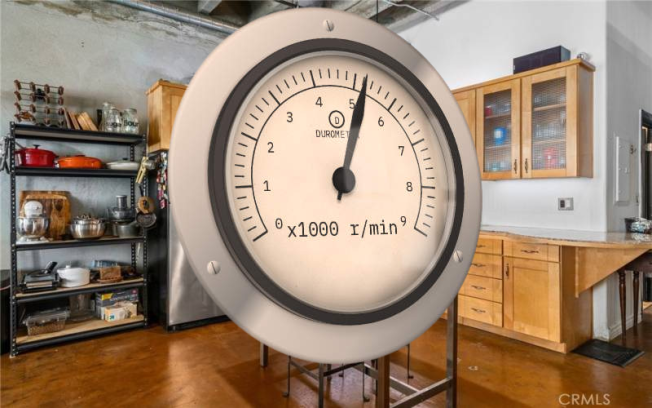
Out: {"value": 5200, "unit": "rpm"}
